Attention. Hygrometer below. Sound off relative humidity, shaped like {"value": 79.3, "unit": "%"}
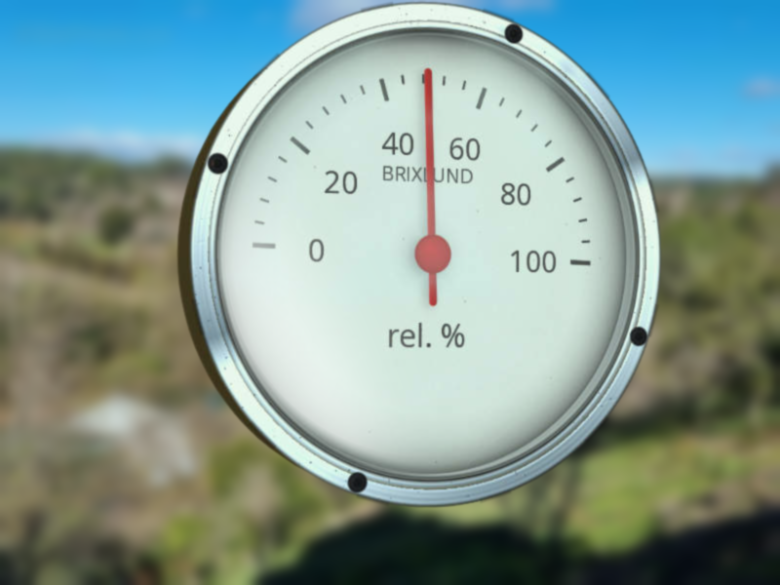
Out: {"value": 48, "unit": "%"}
